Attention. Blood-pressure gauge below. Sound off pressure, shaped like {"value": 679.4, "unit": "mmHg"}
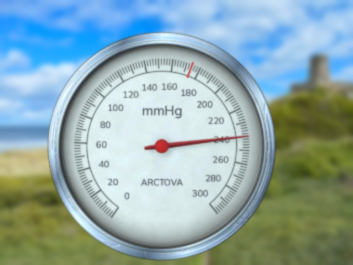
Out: {"value": 240, "unit": "mmHg"}
